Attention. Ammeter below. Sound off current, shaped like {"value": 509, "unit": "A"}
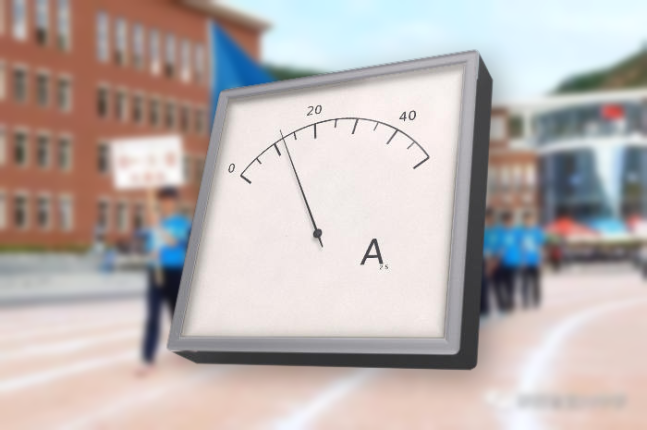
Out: {"value": 12.5, "unit": "A"}
